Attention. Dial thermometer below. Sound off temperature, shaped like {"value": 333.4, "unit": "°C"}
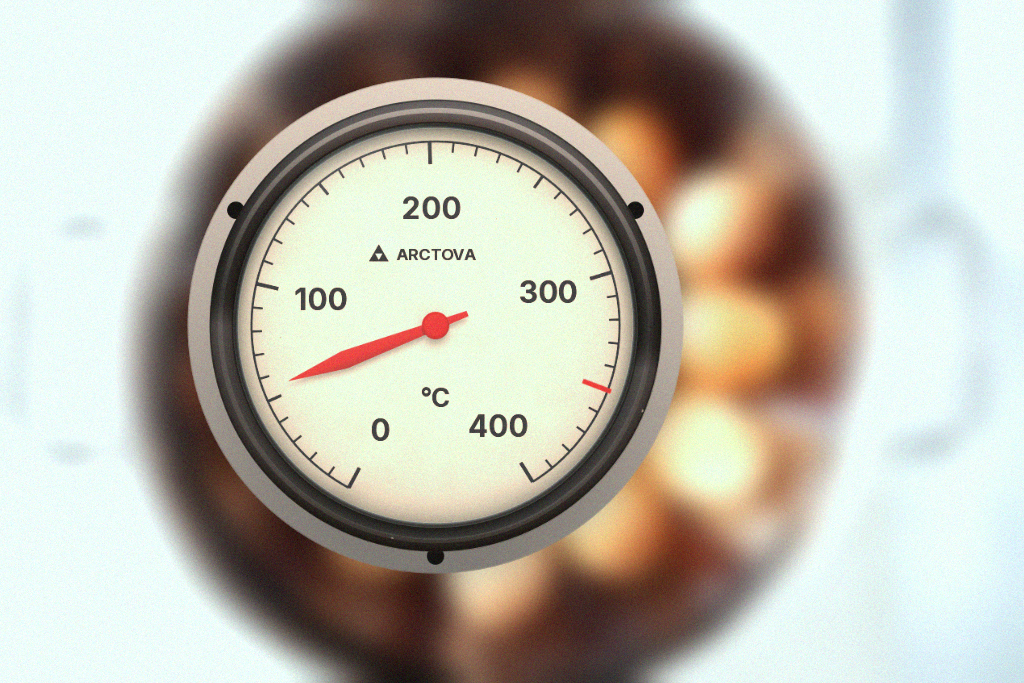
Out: {"value": 55, "unit": "°C"}
